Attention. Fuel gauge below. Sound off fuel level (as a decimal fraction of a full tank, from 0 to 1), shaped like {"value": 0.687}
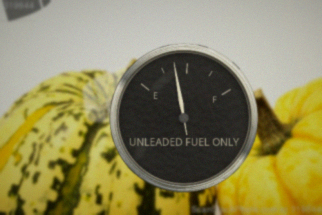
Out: {"value": 0.375}
